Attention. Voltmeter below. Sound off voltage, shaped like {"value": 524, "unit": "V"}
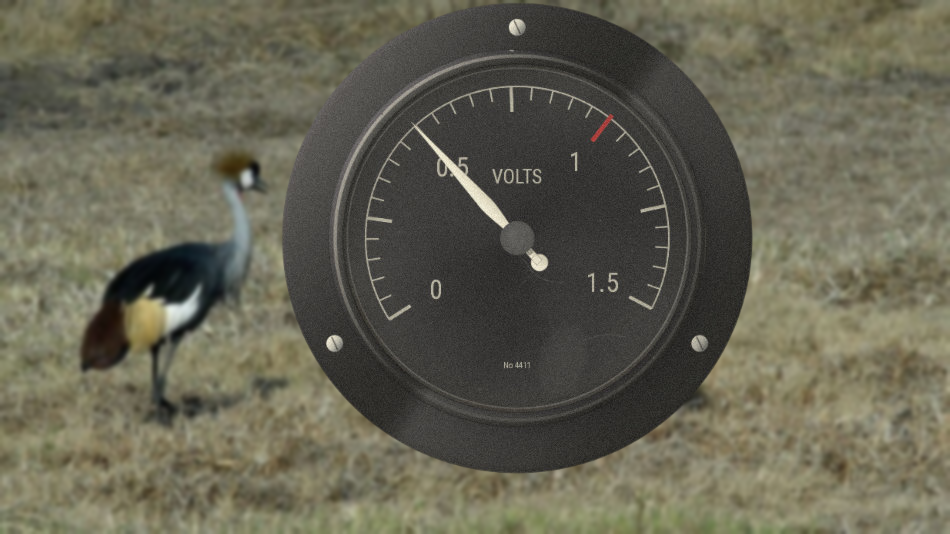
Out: {"value": 0.5, "unit": "V"}
